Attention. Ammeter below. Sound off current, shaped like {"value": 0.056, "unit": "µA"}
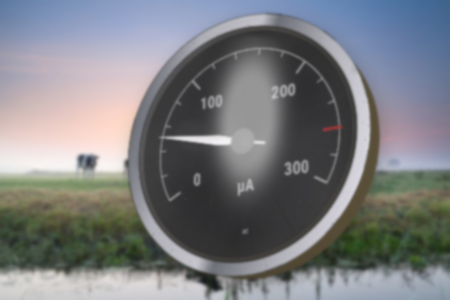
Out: {"value": 50, "unit": "µA"}
